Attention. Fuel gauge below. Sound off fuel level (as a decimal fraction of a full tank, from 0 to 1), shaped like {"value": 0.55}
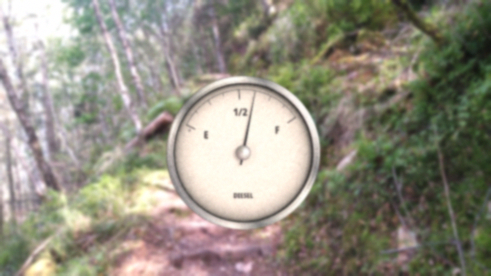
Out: {"value": 0.625}
